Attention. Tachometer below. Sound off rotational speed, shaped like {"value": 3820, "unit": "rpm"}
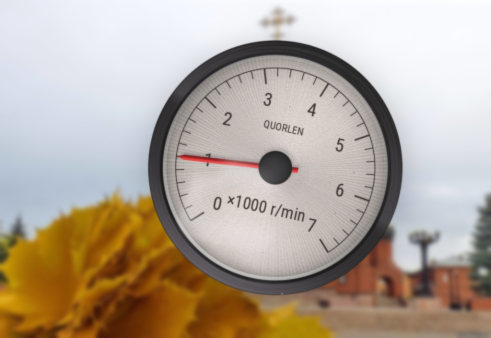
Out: {"value": 1000, "unit": "rpm"}
